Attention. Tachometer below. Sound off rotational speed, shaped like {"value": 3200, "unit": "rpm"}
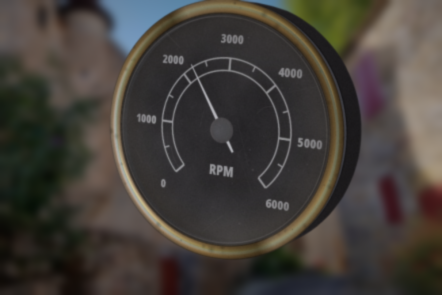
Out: {"value": 2250, "unit": "rpm"}
